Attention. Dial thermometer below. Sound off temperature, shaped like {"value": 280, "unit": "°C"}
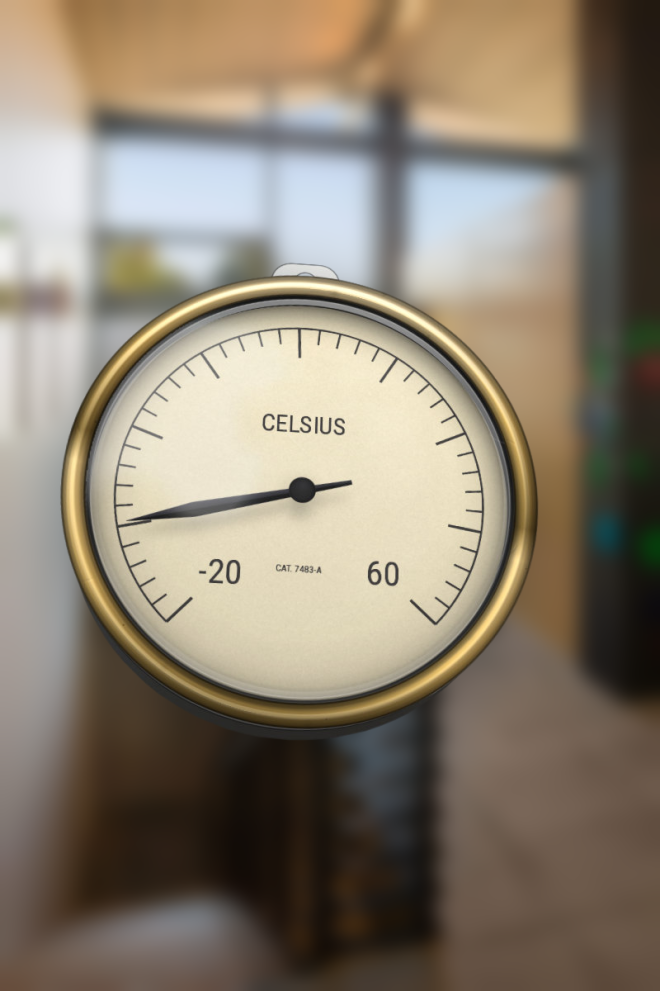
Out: {"value": -10, "unit": "°C"}
